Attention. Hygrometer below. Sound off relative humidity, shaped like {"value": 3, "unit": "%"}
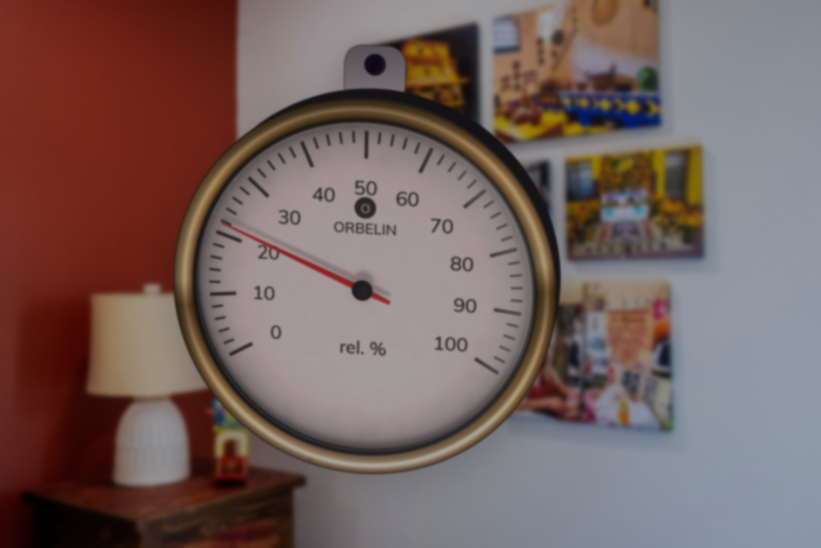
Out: {"value": 22, "unit": "%"}
